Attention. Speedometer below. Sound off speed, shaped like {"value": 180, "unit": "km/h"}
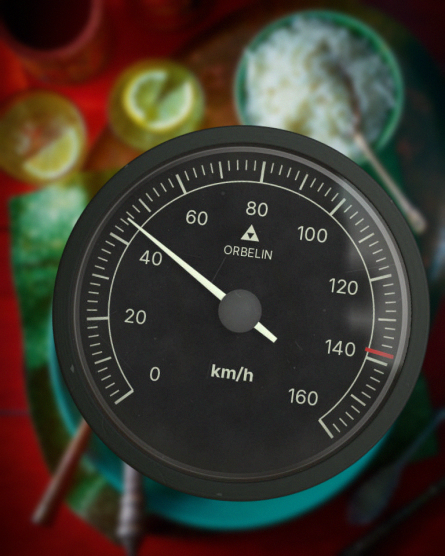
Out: {"value": 45, "unit": "km/h"}
